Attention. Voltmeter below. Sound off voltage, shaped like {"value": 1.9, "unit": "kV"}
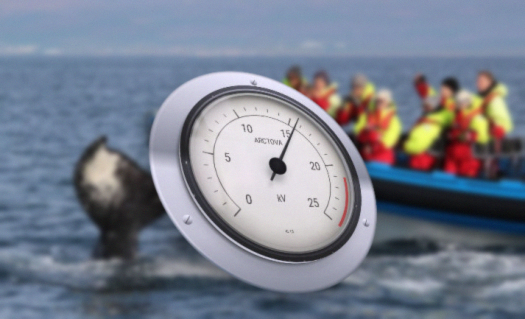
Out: {"value": 15.5, "unit": "kV"}
